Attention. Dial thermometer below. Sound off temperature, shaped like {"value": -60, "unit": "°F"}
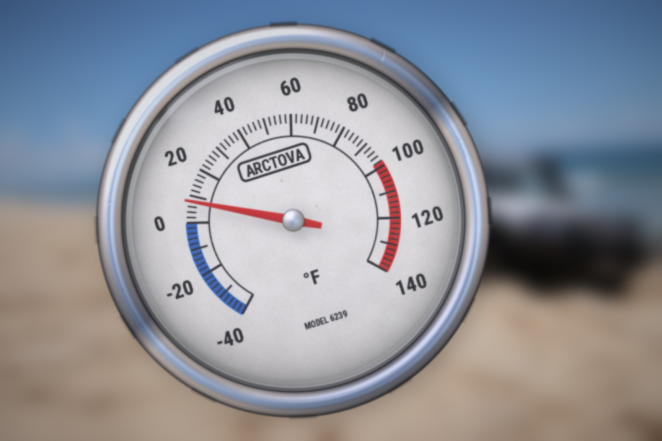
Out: {"value": 8, "unit": "°F"}
